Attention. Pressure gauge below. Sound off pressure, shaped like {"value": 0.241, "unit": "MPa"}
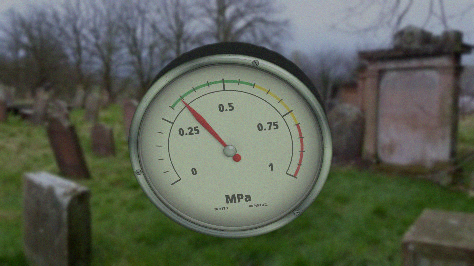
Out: {"value": 0.35, "unit": "MPa"}
